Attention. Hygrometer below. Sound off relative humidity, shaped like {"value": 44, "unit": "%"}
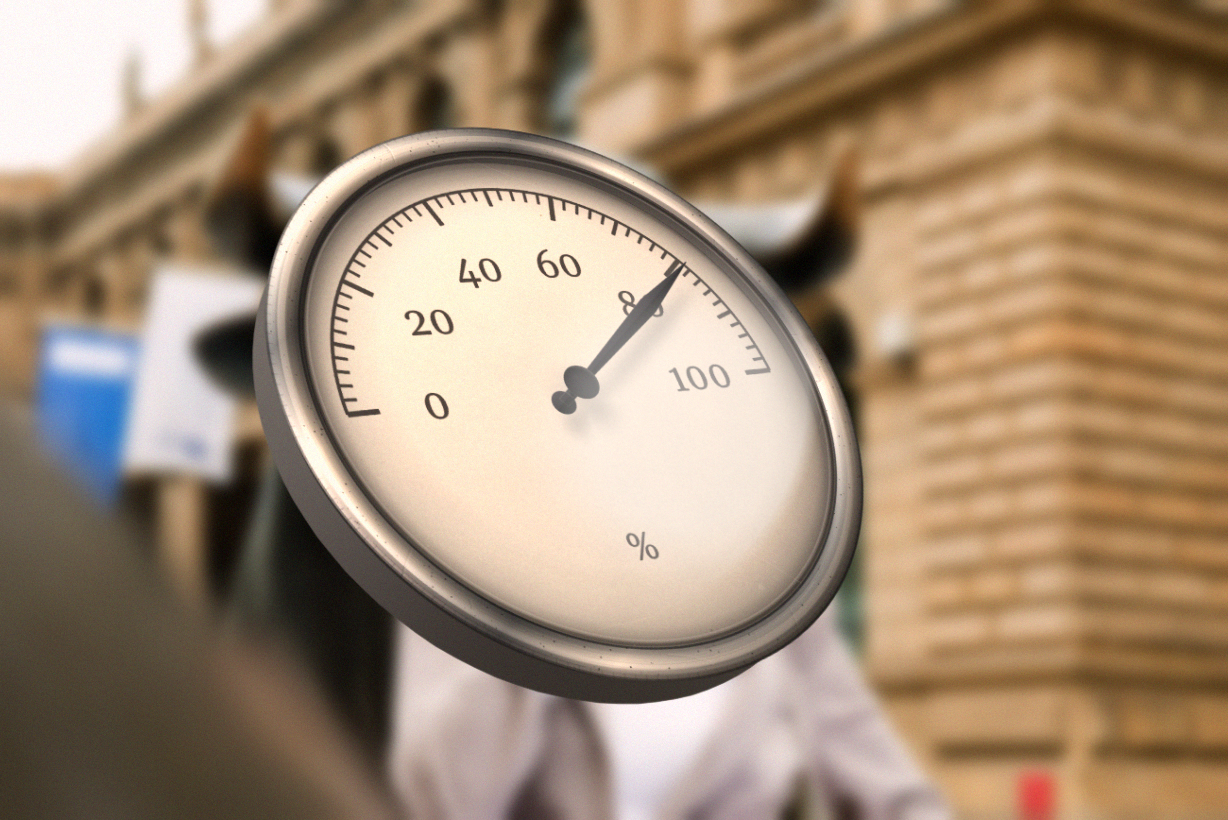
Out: {"value": 81, "unit": "%"}
